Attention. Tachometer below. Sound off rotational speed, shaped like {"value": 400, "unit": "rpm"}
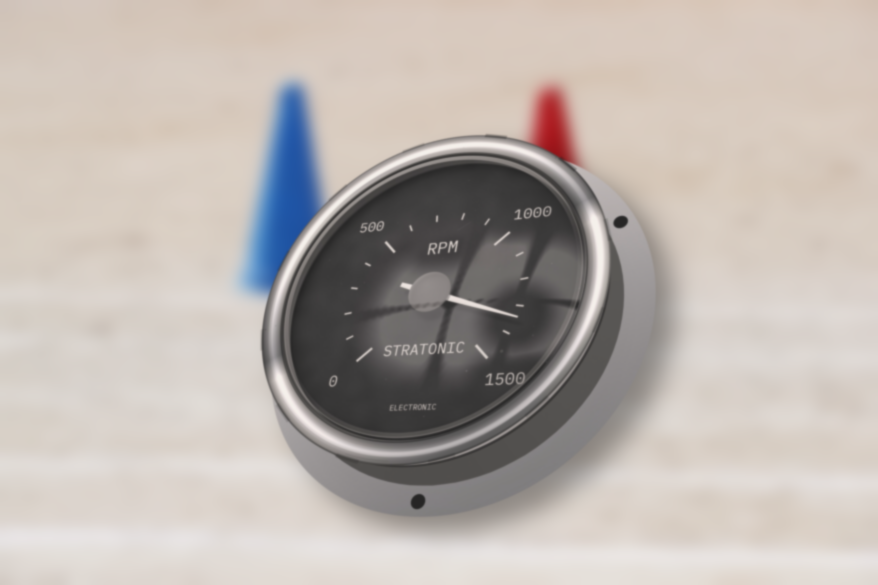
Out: {"value": 1350, "unit": "rpm"}
